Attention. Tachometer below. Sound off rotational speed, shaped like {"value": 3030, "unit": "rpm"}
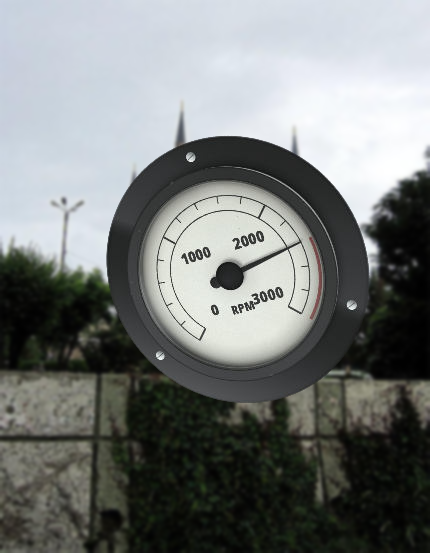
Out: {"value": 2400, "unit": "rpm"}
